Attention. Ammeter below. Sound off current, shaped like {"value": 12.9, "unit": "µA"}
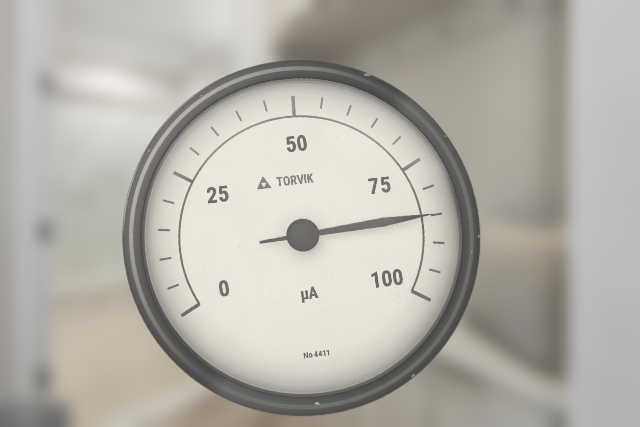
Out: {"value": 85, "unit": "µA"}
